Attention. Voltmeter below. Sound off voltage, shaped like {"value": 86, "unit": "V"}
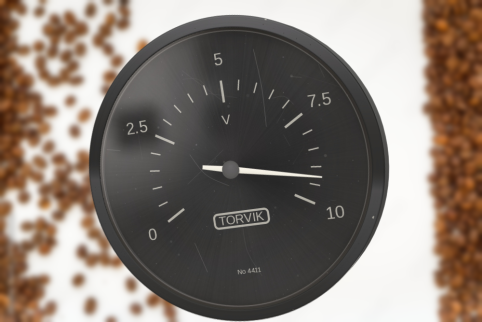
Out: {"value": 9.25, "unit": "V"}
